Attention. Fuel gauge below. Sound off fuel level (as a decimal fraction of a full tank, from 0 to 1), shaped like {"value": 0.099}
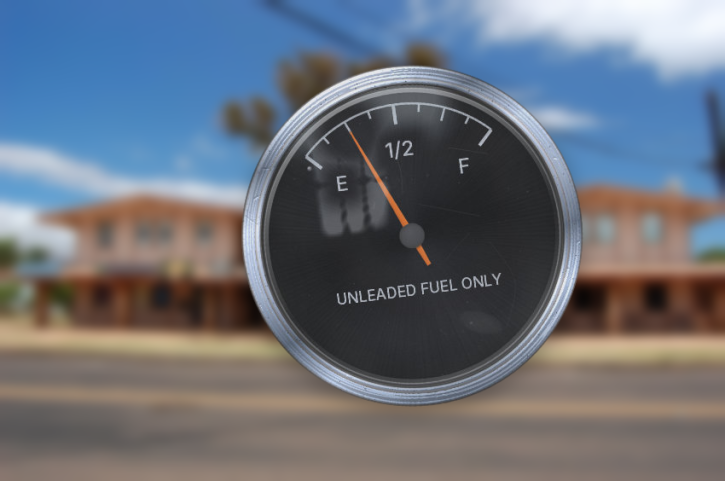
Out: {"value": 0.25}
